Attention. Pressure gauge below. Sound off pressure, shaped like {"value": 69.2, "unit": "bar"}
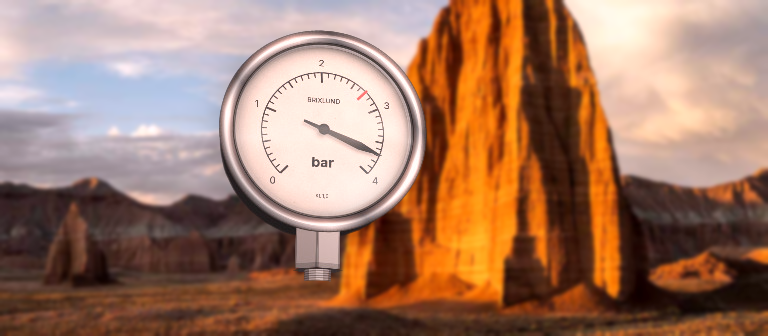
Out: {"value": 3.7, "unit": "bar"}
